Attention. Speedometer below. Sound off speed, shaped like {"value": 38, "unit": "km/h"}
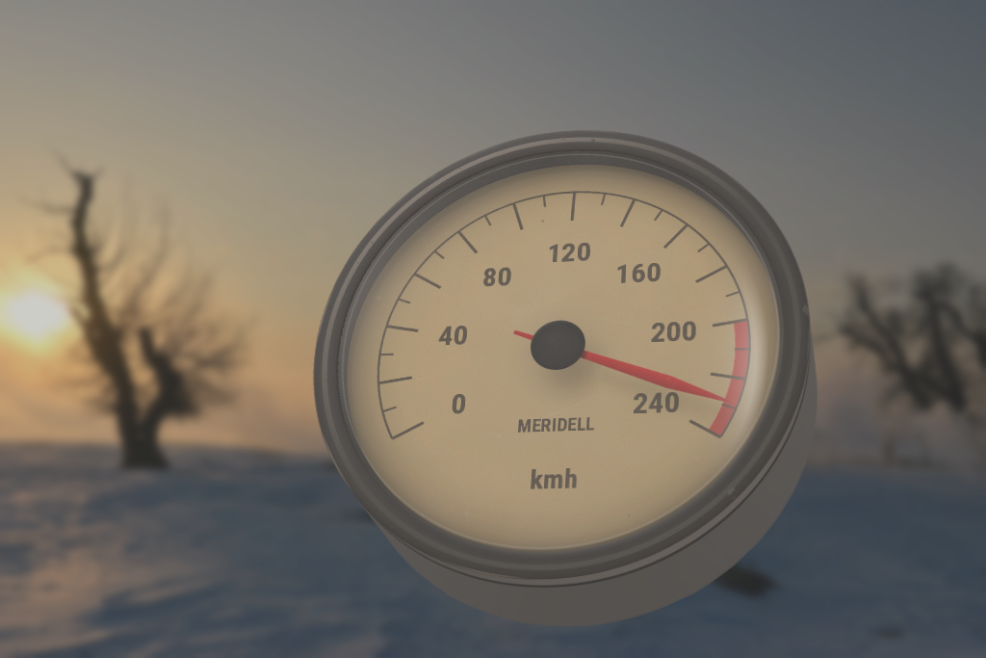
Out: {"value": 230, "unit": "km/h"}
